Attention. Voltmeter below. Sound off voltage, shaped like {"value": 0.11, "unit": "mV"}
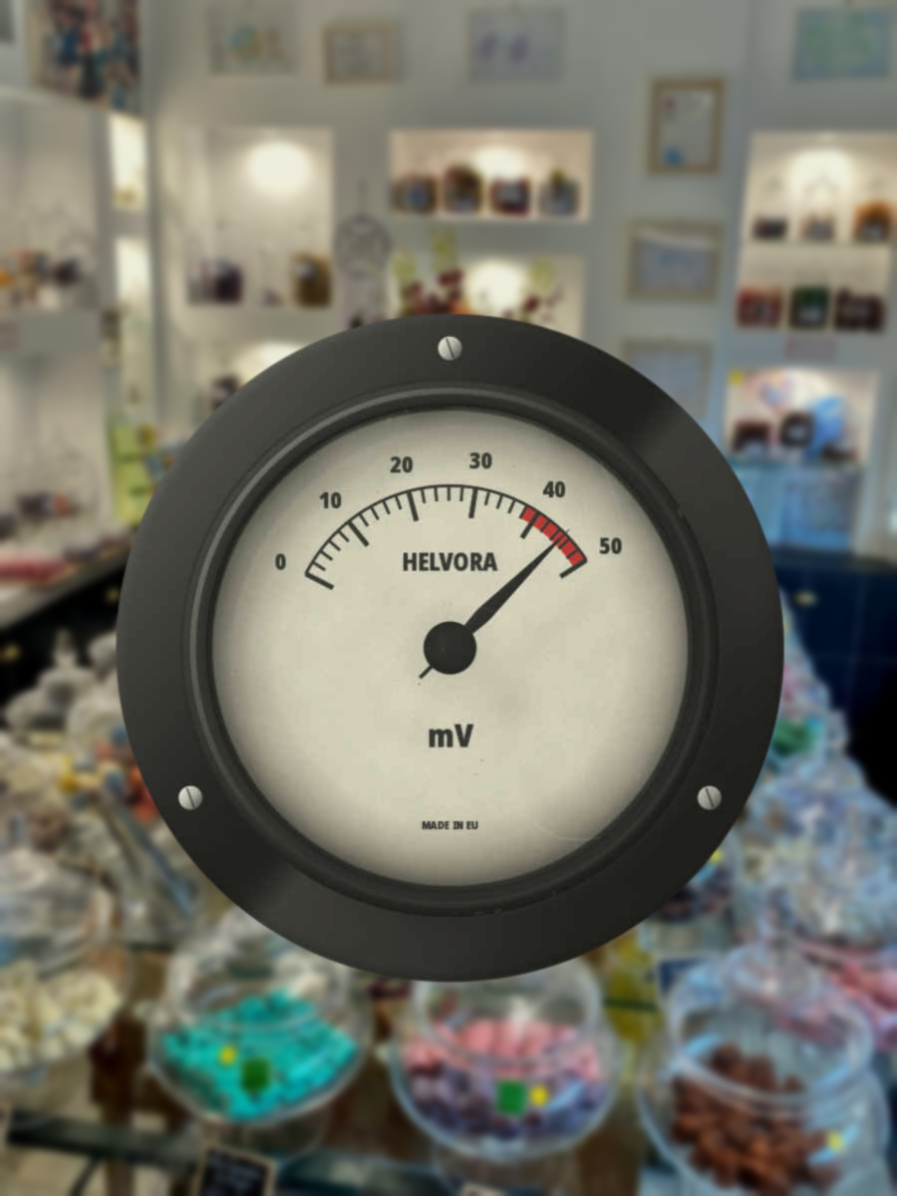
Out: {"value": 45, "unit": "mV"}
